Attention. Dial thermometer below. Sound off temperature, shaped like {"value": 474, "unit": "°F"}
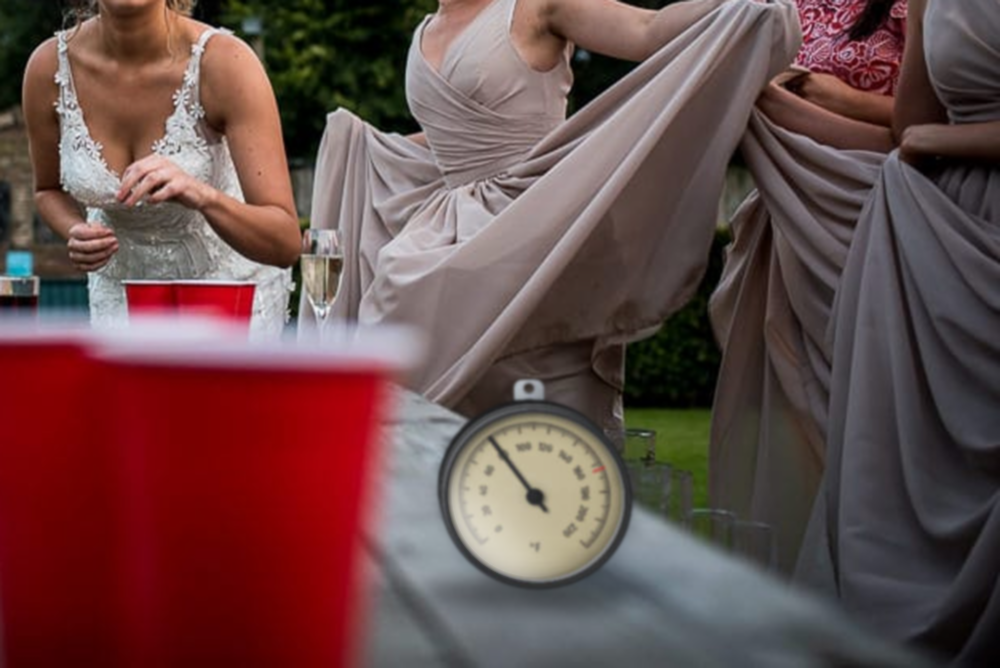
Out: {"value": 80, "unit": "°F"}
